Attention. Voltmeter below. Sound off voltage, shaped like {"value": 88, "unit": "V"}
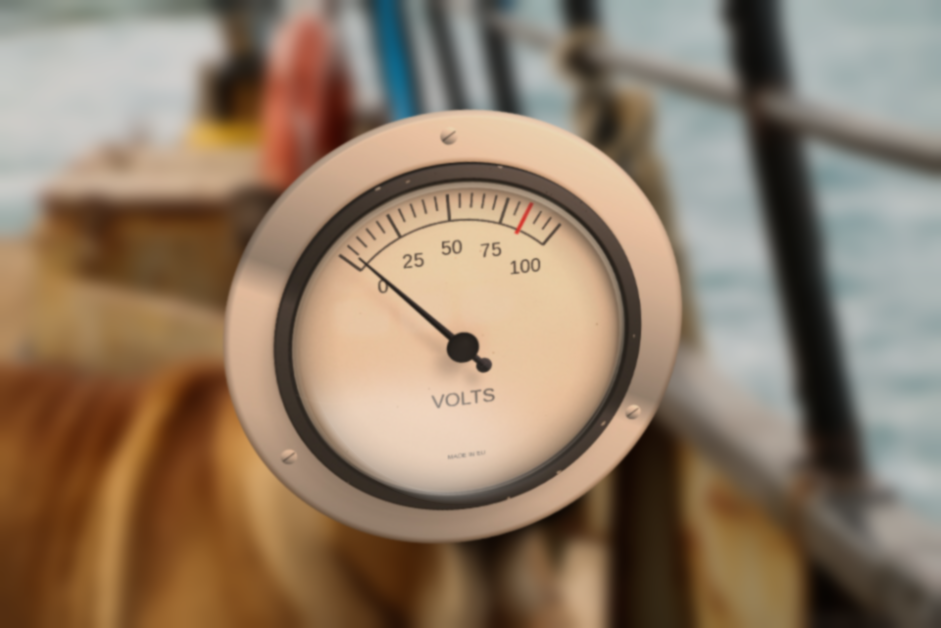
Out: {"value": 5, "unit": "V"}
